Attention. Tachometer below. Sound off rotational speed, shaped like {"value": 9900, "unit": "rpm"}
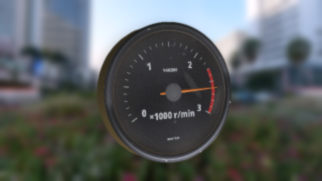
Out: {"value": 2600, "unit": "rpm"}
